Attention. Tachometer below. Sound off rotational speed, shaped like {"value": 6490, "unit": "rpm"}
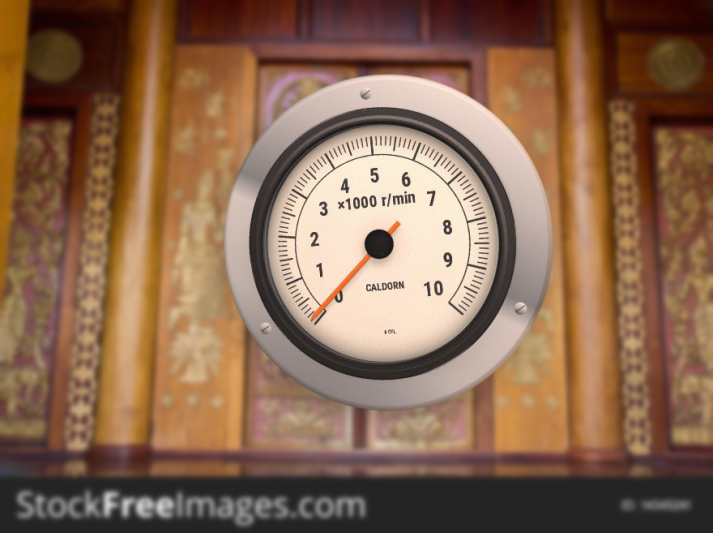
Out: {"value": 100, "unit": "rpm"}
